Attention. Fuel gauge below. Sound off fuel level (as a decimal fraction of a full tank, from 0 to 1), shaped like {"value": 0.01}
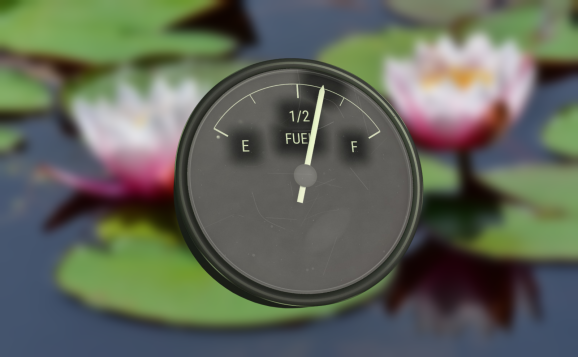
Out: {"value": 0.625}
